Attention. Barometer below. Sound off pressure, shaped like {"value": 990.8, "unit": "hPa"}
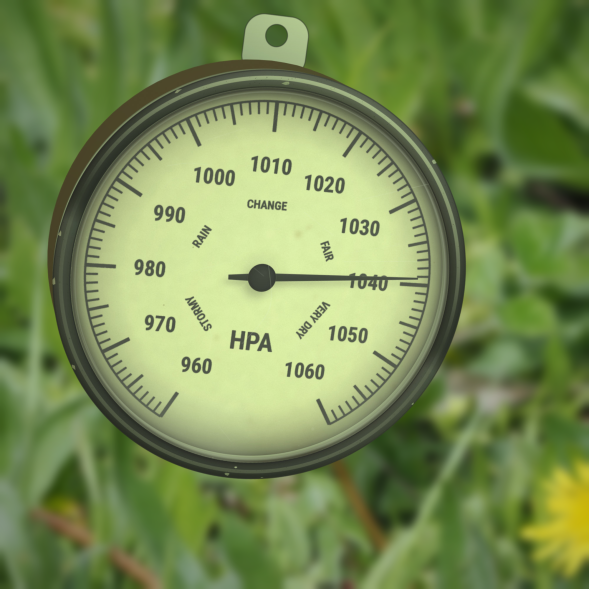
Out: {"value": 1039, "unit": "hPa"}
